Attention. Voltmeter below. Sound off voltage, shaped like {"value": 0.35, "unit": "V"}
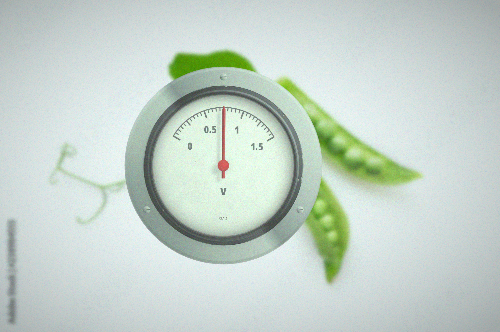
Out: {"value": 0.75, "unit": "V"}
